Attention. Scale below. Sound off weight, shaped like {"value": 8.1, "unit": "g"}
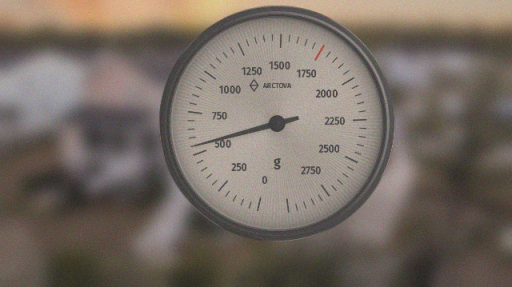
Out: {"value": 550, "unit": "g"}
